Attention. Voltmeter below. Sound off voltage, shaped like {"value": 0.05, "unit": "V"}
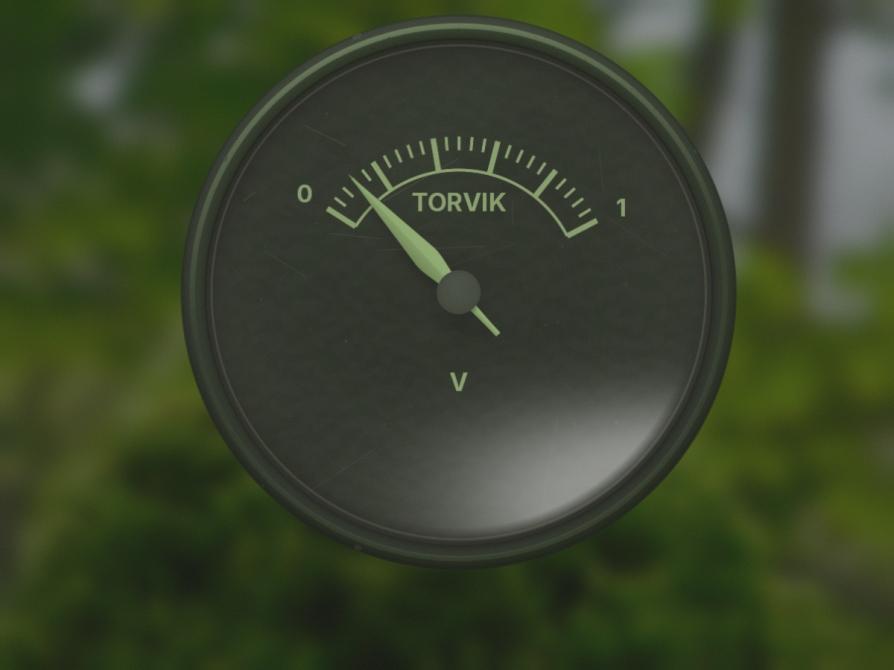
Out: {"value": 0.12, "unit": "V"}
